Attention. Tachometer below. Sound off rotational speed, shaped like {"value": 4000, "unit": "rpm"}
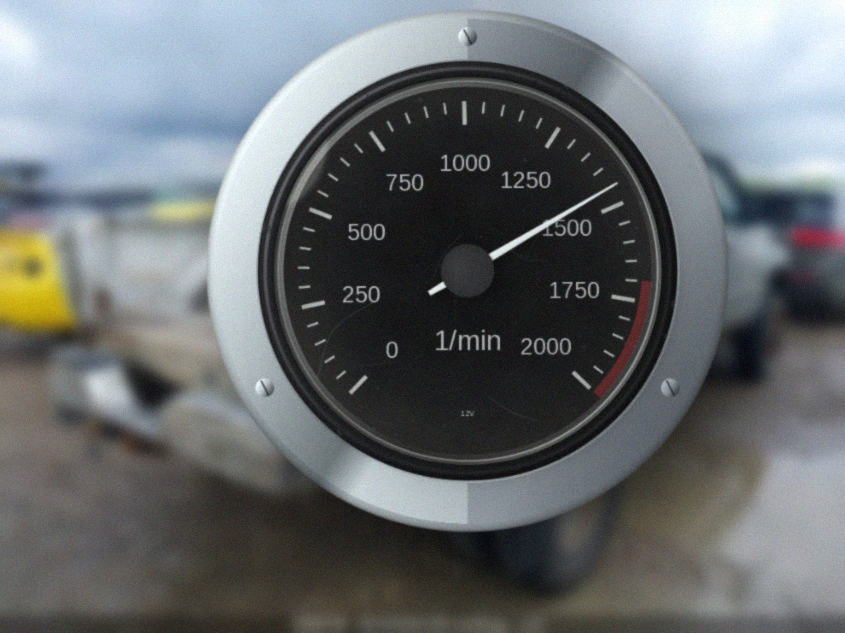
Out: {"value": 1450, "unit": "rpm"}
